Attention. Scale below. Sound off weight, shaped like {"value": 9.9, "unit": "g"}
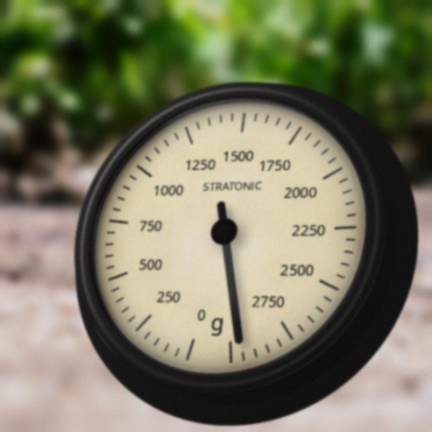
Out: {"value": 2950, "unit": "g"}
